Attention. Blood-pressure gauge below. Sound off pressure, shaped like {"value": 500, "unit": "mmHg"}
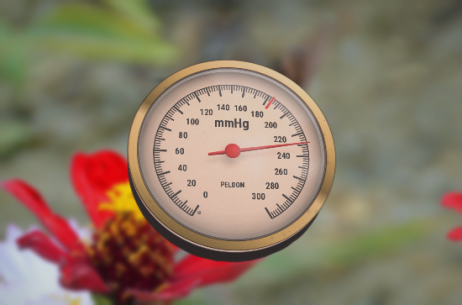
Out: {"value": 230, "unit": "mmHg"}
